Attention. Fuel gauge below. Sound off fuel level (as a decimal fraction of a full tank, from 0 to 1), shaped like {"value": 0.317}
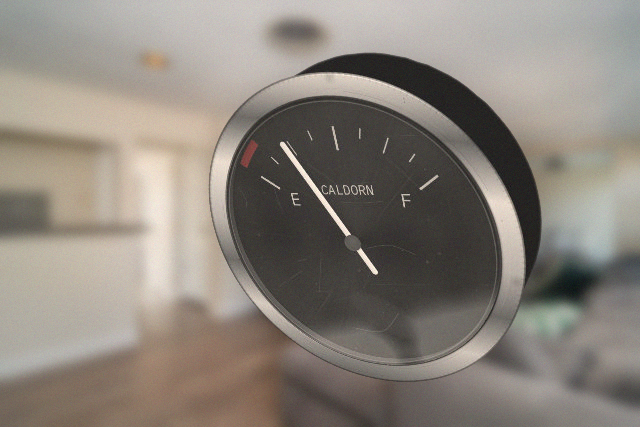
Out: {"value": 0.25}
